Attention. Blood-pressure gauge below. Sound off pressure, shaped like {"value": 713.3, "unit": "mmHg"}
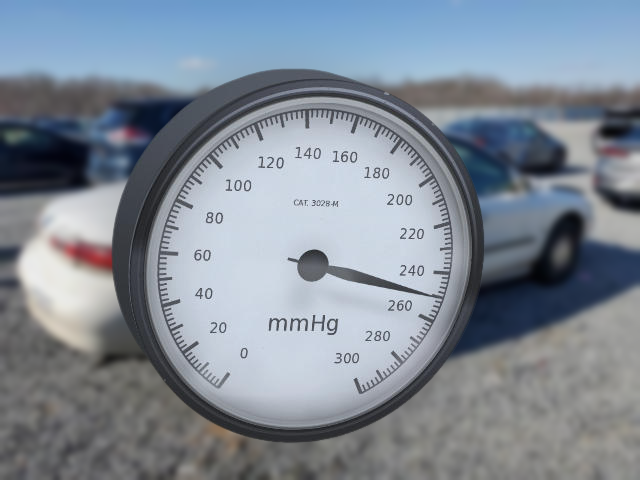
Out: {"value": 250, "unit": "mmHg"}
